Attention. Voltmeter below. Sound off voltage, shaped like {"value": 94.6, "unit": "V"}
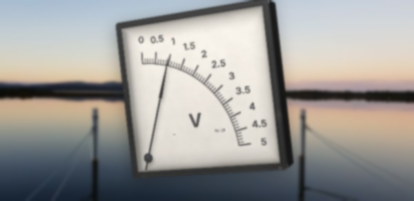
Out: {"value": 1, "unit": "V"}
